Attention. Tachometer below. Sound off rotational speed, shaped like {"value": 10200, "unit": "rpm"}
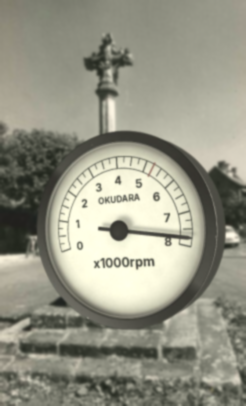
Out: {"value": 7750, "unit": "rpm"}
